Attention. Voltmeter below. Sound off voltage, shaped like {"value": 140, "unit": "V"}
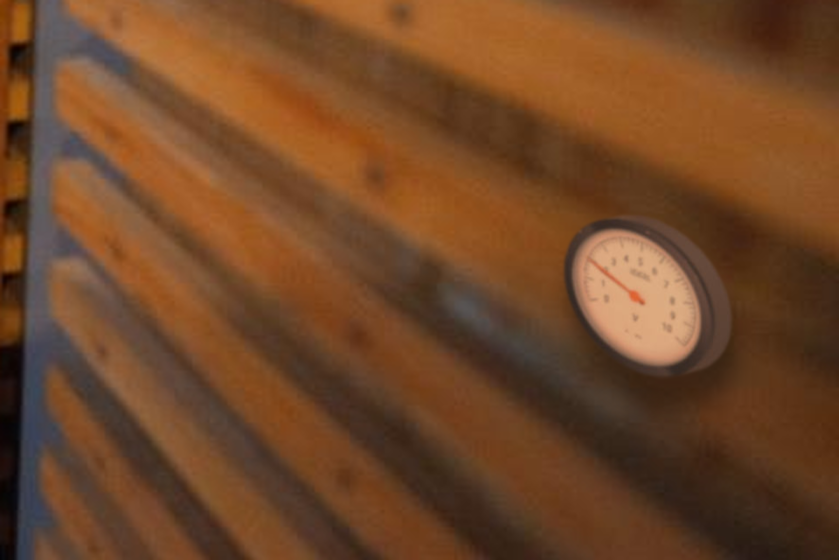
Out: {"value": 2, "unit": "V"}
